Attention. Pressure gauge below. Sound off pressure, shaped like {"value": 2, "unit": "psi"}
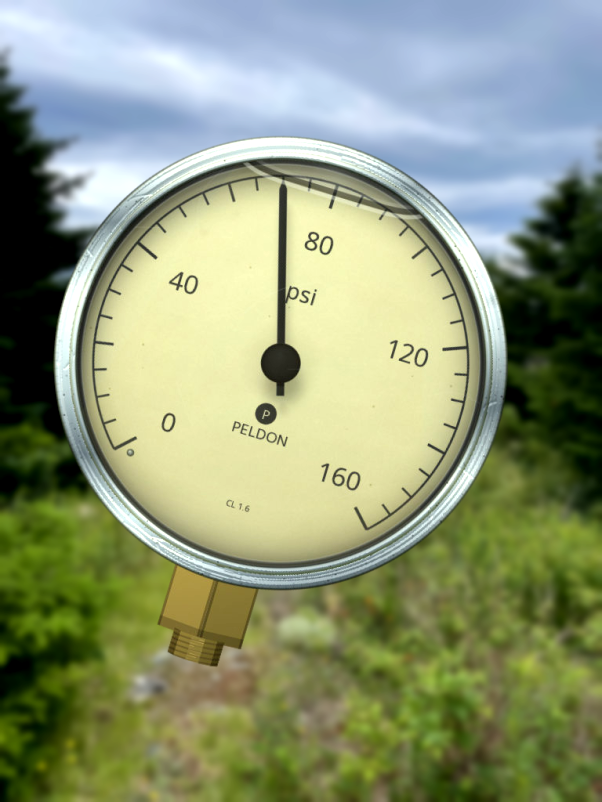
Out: {"value": 70, "unit": "psi"}
